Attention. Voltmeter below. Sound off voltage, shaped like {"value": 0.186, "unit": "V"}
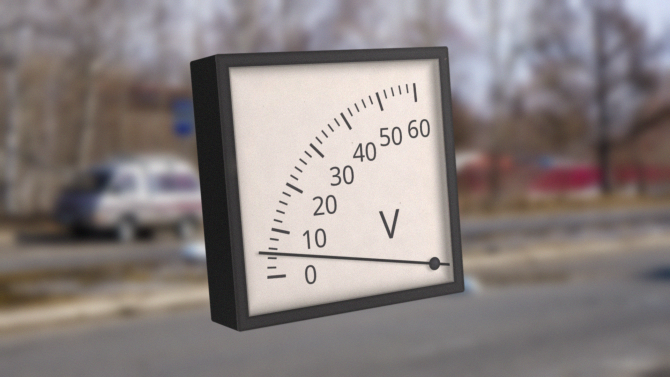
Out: {"value": 5, "unit": "V"}
